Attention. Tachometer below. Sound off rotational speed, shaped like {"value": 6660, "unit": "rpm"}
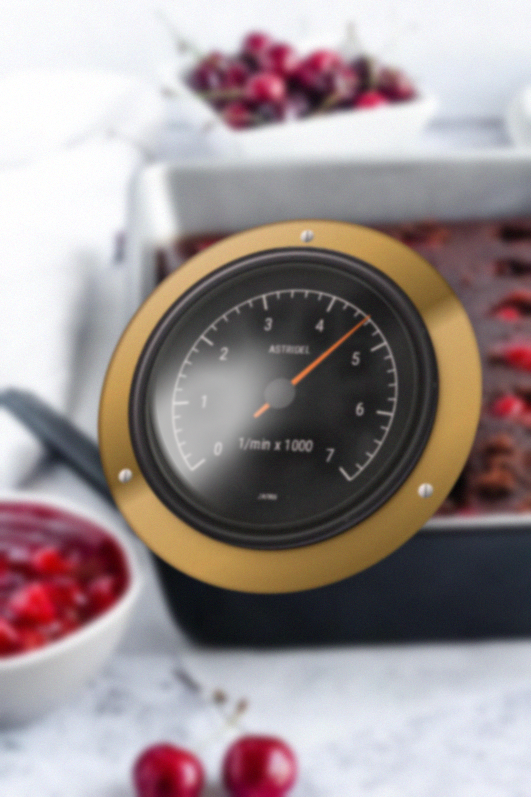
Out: {"value": 4600, "unit": "rpm"}
